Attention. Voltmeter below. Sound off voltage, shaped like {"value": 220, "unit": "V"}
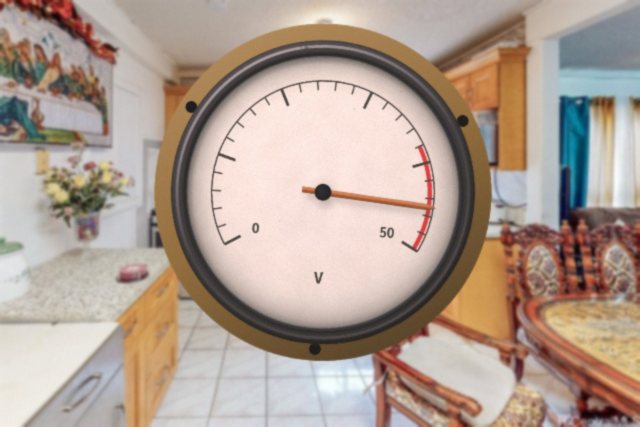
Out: {"value": 45, "unit": "V"}
